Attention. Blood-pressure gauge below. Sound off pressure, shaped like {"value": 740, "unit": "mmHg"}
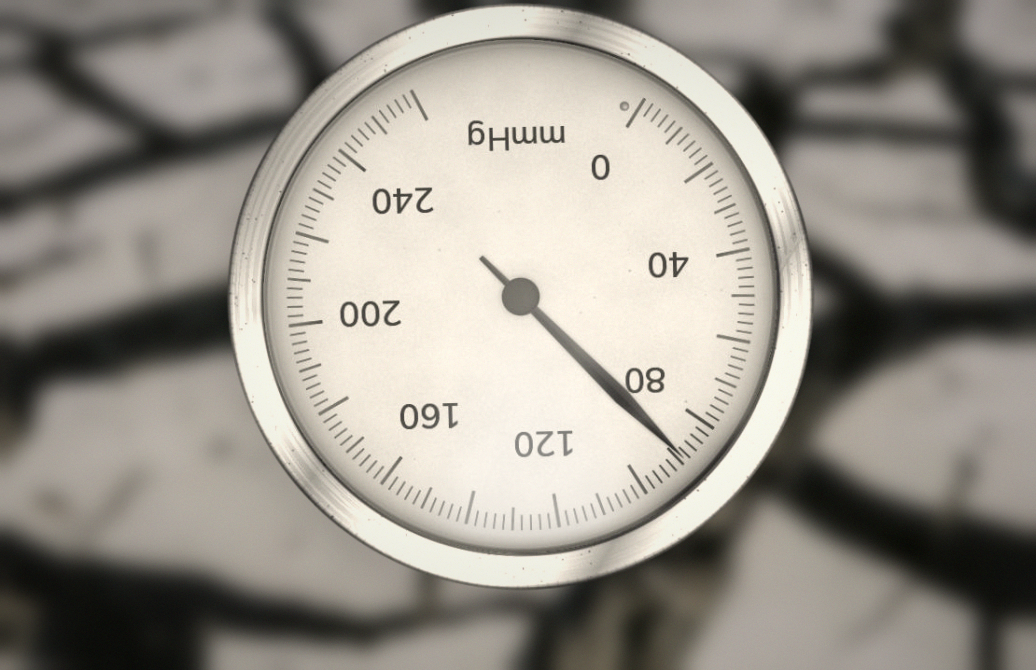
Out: {"value": 89, "unit": "mmHg"}
